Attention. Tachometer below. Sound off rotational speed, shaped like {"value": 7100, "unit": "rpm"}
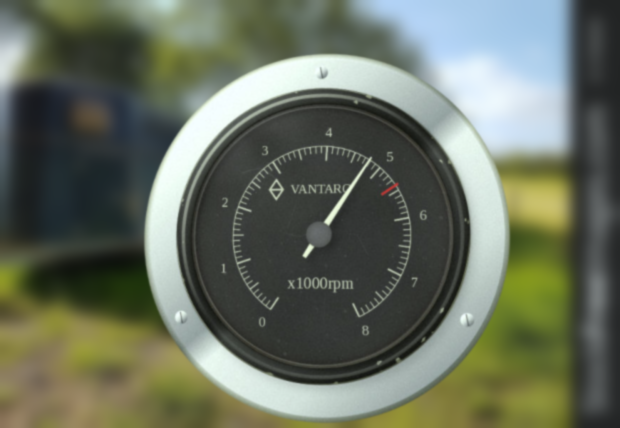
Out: {"value": 4800, "unit": "rpm"}
